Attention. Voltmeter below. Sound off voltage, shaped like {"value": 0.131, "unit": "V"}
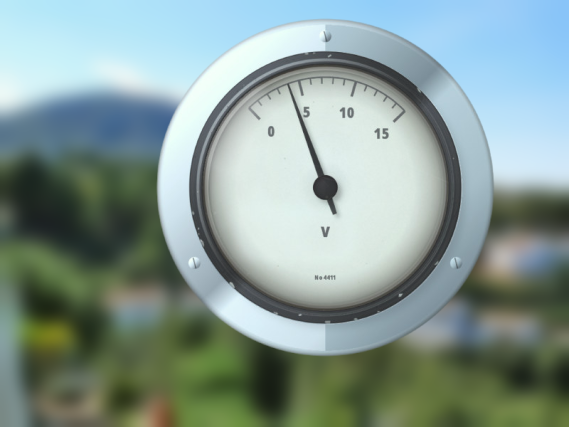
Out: {"value": 4, "unit": "V"}
